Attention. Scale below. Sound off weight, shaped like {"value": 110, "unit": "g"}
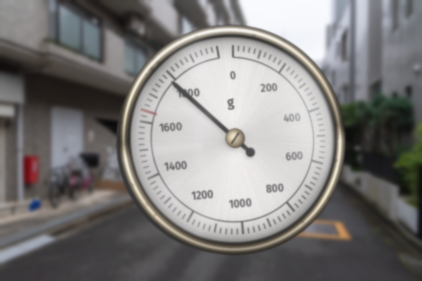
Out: {"value": 1780, "unit": "g"}
